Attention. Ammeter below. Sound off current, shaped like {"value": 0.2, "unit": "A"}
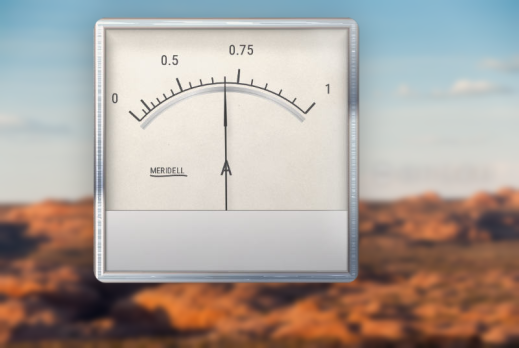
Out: {"value": 0.7, "unit": "A"}
